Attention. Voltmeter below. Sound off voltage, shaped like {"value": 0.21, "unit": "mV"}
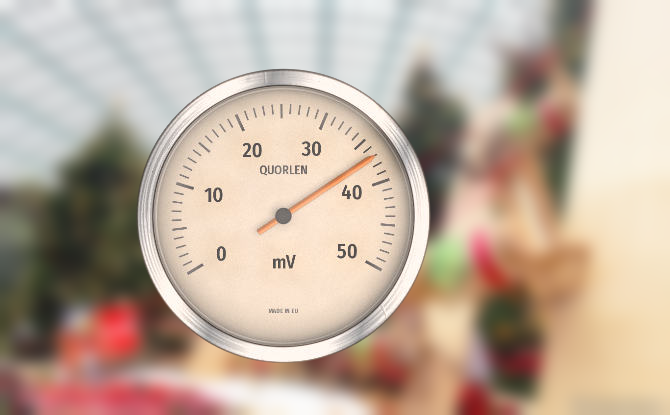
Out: {"value": 37, "unit": "mV"}
